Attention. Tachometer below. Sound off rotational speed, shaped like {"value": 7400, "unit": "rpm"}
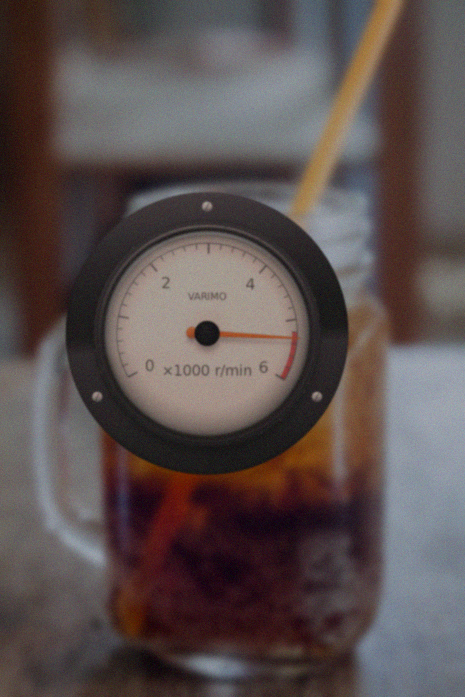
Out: {"value": 5300, "unit": "rpm"}
